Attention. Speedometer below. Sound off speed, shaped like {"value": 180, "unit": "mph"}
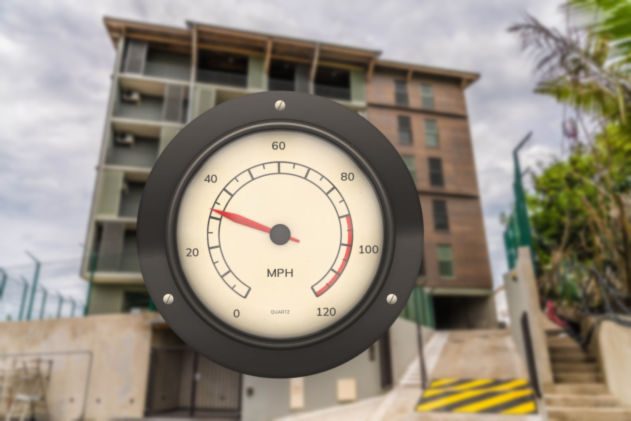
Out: {"value": 32.5, "unit": "mph"}
